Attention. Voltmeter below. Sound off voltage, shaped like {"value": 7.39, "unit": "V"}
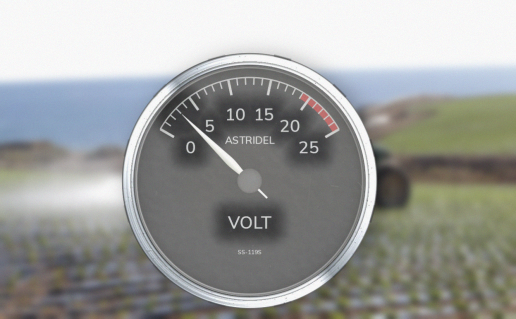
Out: {"value": 3, "unit": "V"}
